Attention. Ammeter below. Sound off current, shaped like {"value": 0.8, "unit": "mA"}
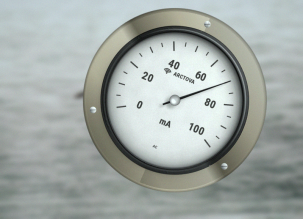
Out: {"value": 70, "unit": "mA"}
